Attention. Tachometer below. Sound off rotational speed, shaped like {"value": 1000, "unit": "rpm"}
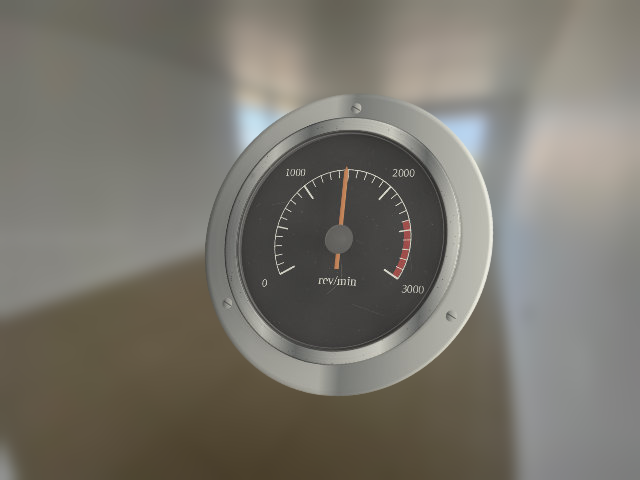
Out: {"value": 1500, "unit": "rpm"}
